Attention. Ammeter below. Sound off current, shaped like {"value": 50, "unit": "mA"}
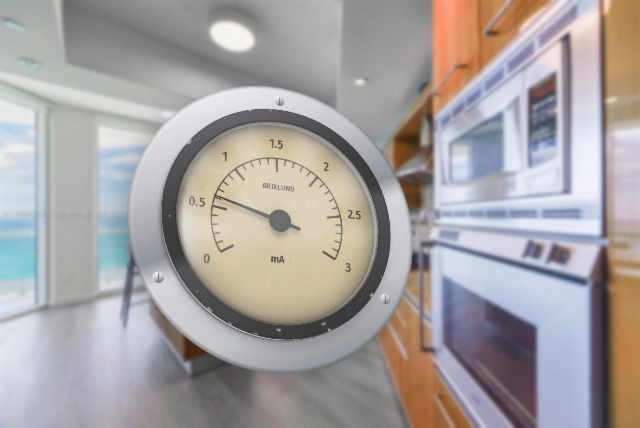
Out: {"value": 0.6, "unit": "mA"}
